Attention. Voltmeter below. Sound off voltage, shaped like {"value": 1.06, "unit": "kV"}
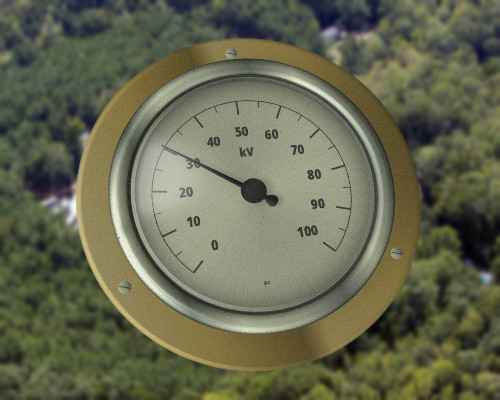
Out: {"value": 30, "unit": "kV"}
